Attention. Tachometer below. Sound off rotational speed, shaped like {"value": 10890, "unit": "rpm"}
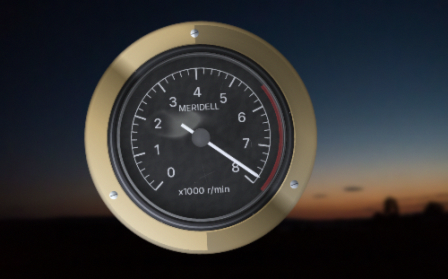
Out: {"value": 7800, "unit": "rpm"}
